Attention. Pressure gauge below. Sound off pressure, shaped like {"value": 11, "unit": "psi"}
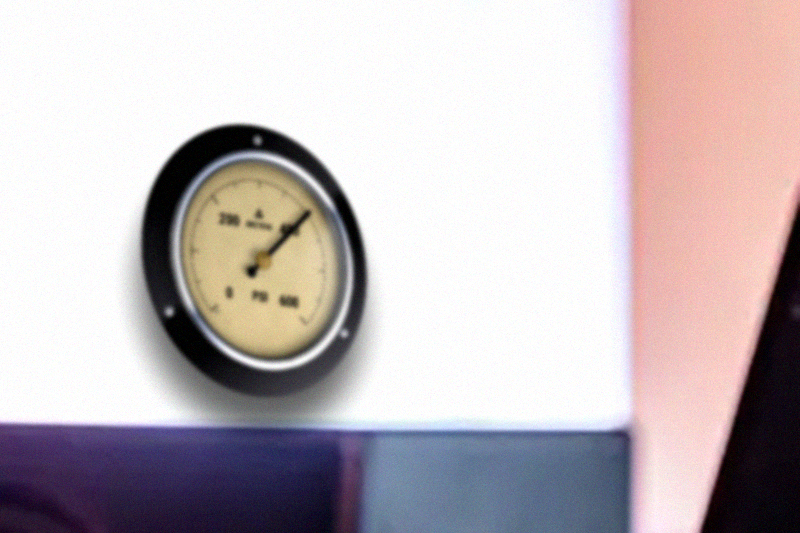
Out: {"value": 400, "unit": "psi"}
